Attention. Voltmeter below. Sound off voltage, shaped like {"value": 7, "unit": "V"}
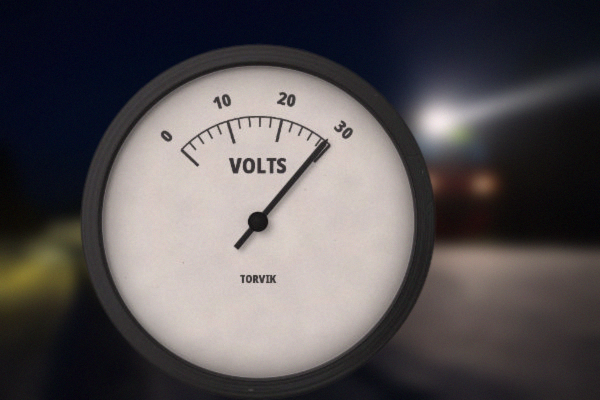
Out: {"value": 29, "unit": "V"}
